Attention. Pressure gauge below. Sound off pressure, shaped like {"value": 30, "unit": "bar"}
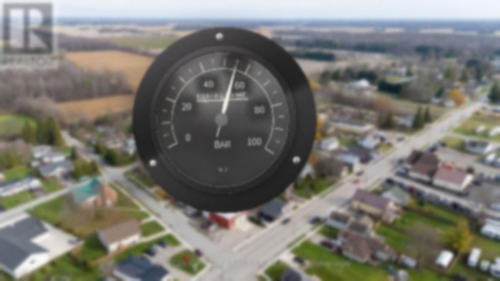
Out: {"value": 55, "unit": "bar"}
